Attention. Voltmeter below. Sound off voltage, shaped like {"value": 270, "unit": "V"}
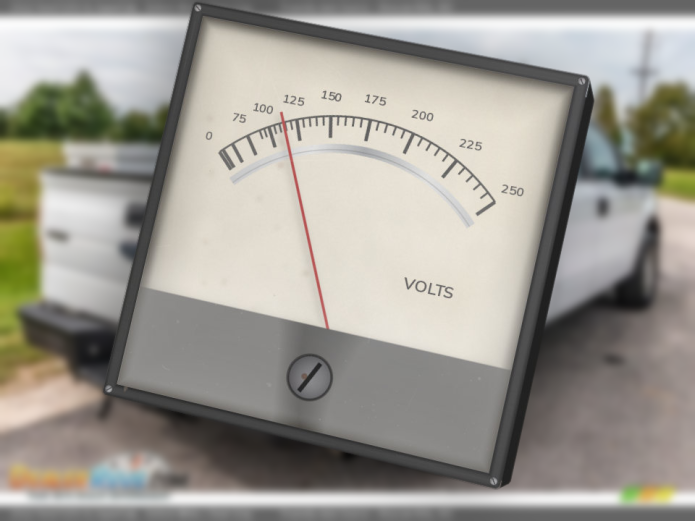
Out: {"value": 115, "unit": "V"}
